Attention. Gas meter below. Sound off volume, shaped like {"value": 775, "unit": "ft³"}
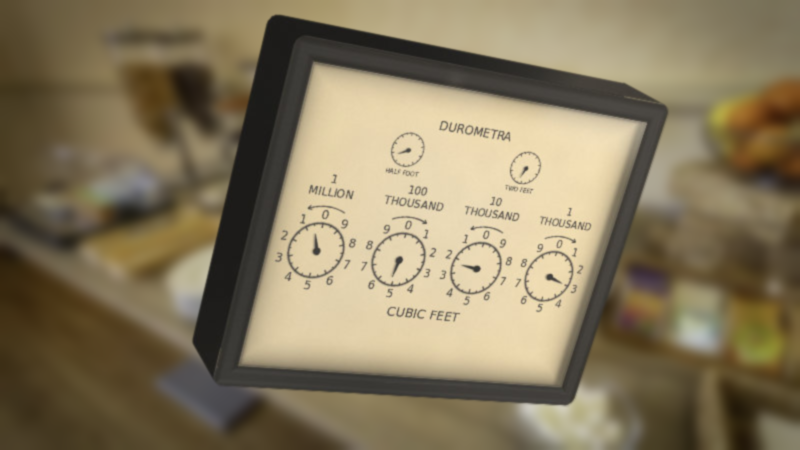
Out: {"value": 52300, "unit": "ft³"}
